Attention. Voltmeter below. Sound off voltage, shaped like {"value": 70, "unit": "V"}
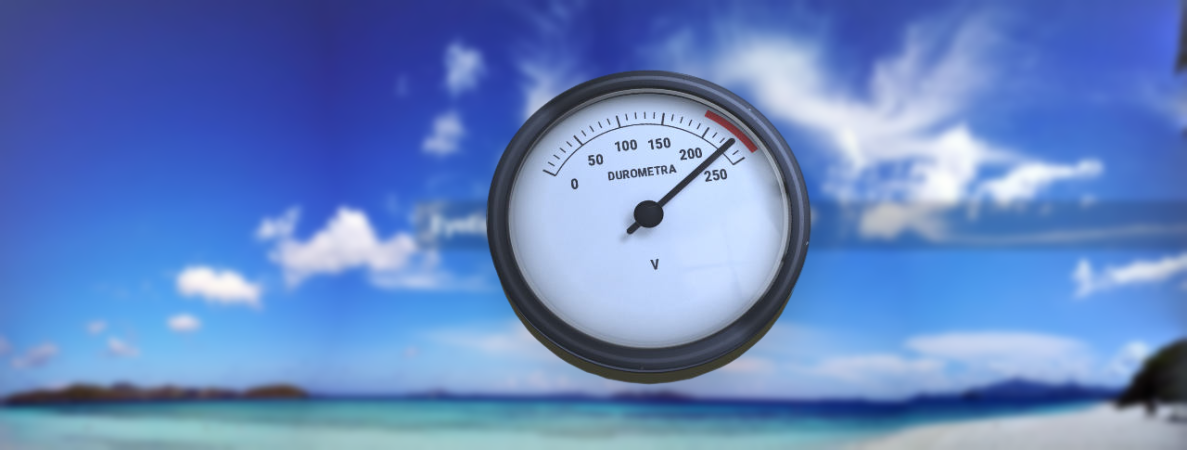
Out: {"value": 230, "unit": "V"}
